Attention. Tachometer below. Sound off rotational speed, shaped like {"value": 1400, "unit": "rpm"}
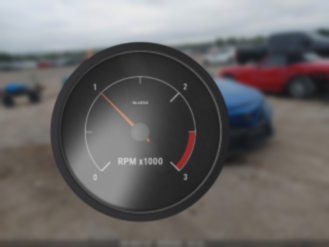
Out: {"value": 1000, "unit": "rpm"}
